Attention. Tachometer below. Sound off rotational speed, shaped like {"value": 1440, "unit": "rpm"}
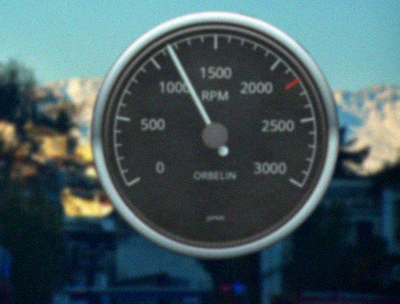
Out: {"value": 1150, "unit": "rpm"}
